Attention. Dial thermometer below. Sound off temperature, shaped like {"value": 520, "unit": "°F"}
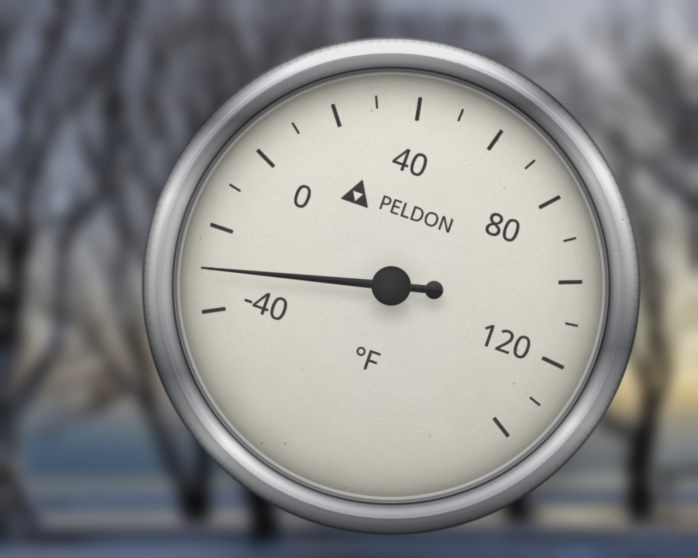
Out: {"value": -30, "unit": "°F"}
